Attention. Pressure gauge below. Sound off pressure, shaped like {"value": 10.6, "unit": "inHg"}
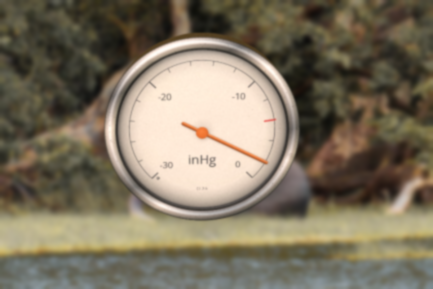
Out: {"value": -2, "unit": "inHg"}
